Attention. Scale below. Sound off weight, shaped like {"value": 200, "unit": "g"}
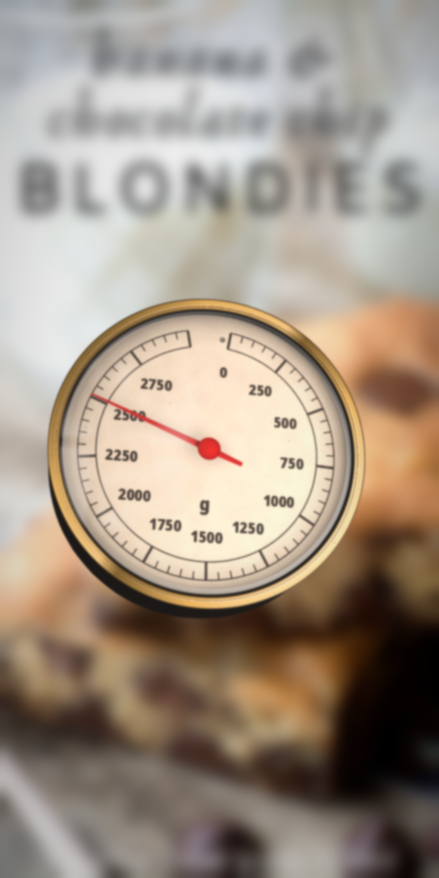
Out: {"value": 2500, "unit": "g"}
